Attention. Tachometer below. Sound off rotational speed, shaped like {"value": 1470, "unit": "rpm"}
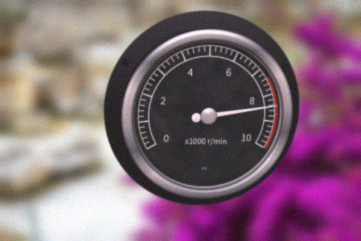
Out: {"value": 8400, "unit": "rpm"}
